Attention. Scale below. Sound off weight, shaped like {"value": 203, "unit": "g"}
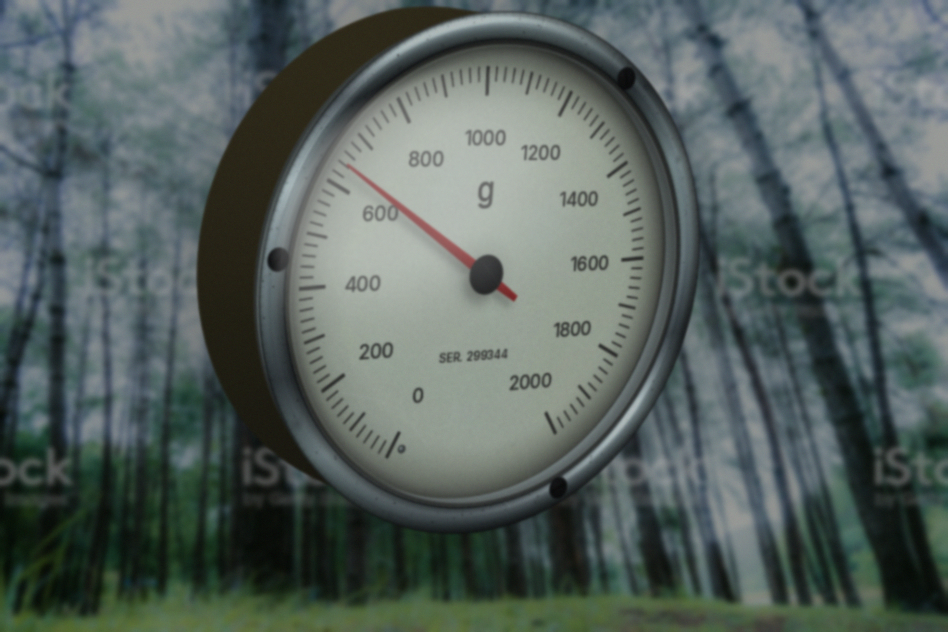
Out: {"value": 640, "unit": "g"}
